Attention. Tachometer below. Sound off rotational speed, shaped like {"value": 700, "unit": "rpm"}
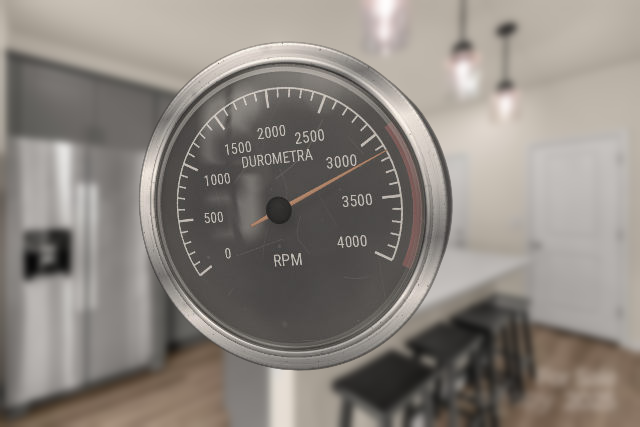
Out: {"value": 3150, "unit": "rpm"}
